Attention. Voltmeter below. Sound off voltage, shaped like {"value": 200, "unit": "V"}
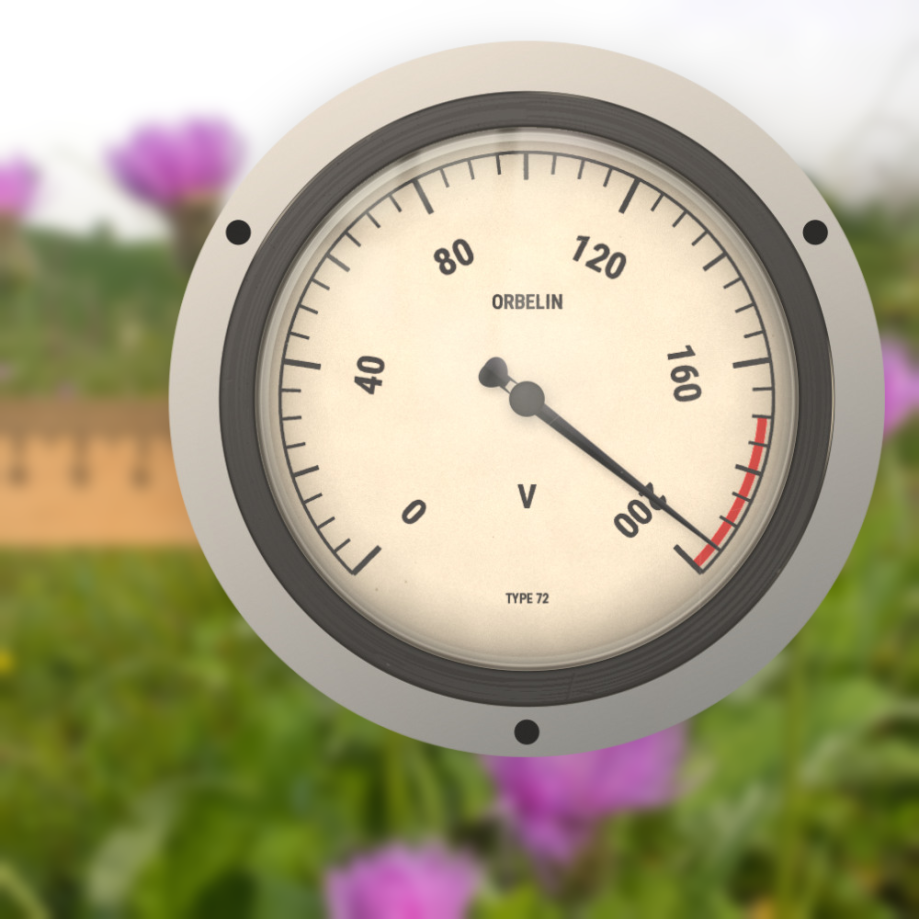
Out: {"value": 195, "unit": "V"}
